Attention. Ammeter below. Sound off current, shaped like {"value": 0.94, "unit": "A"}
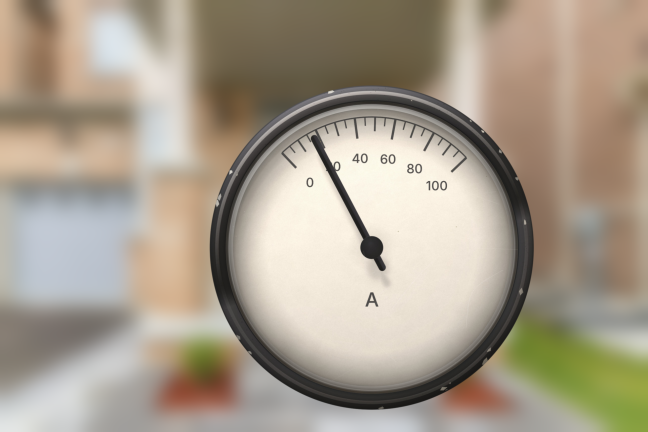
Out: {"value": 17.5, "unit": "A"}
